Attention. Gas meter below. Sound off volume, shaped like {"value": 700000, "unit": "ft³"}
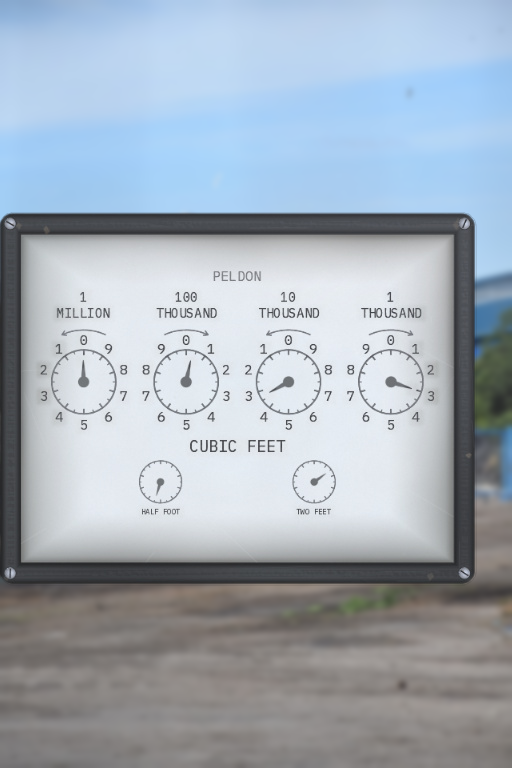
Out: {"value": 3300, "unit": "ft³"}
